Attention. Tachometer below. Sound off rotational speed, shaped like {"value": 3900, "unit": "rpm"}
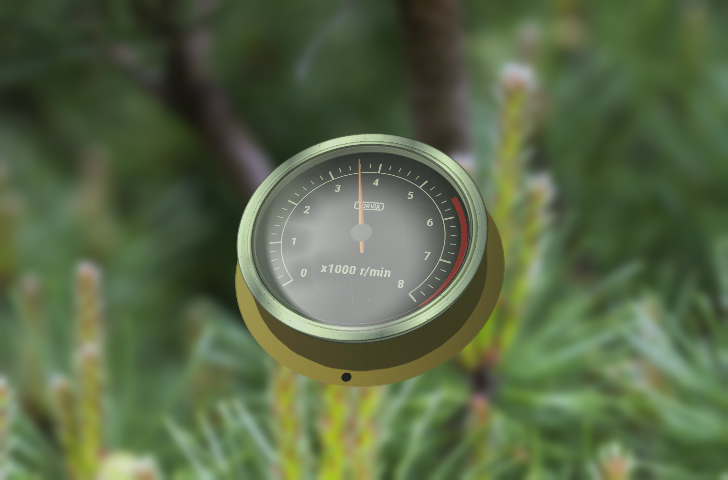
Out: {"value": 3600, "unit": "rpm"}
